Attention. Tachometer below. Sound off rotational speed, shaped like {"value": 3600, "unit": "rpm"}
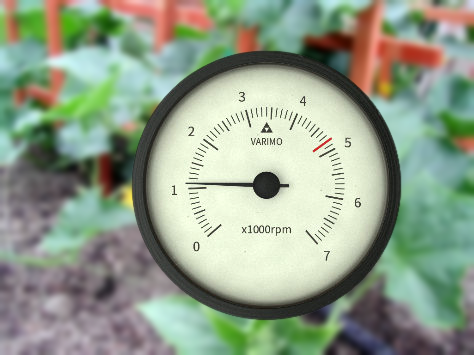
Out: {"value": 1100, "unit": "rpm"}
